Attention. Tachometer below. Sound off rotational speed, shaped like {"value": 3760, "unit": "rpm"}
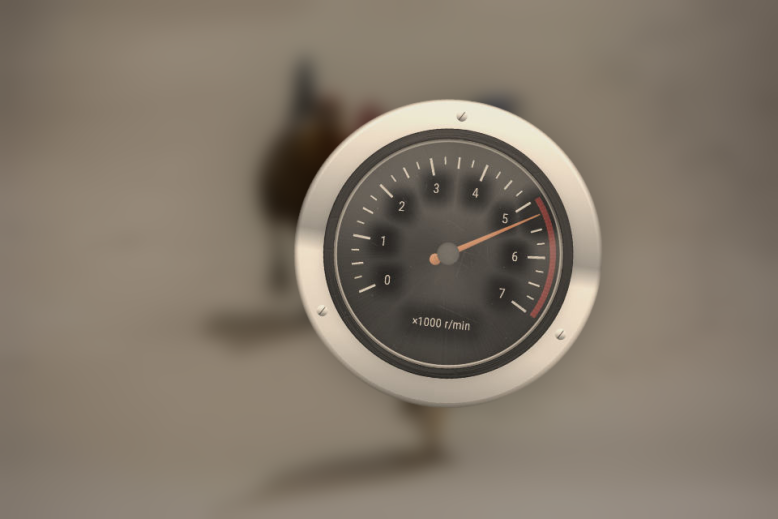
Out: {"value": 5250, "unit": "rpm"}
